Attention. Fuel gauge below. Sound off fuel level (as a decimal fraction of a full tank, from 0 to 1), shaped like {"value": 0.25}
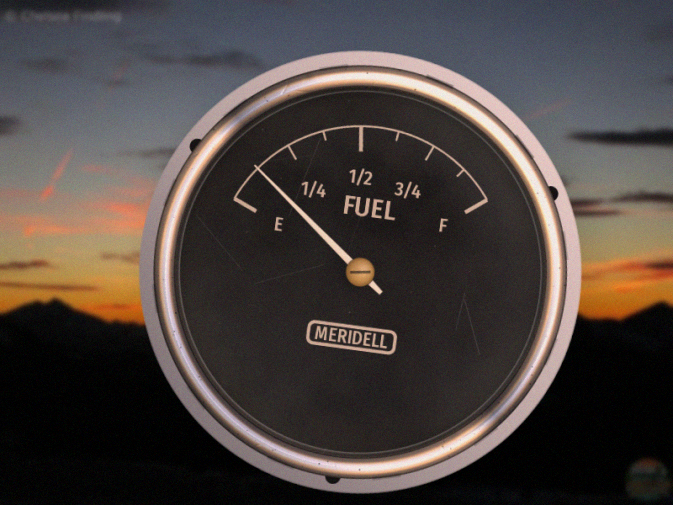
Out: {"value": 0.125}
